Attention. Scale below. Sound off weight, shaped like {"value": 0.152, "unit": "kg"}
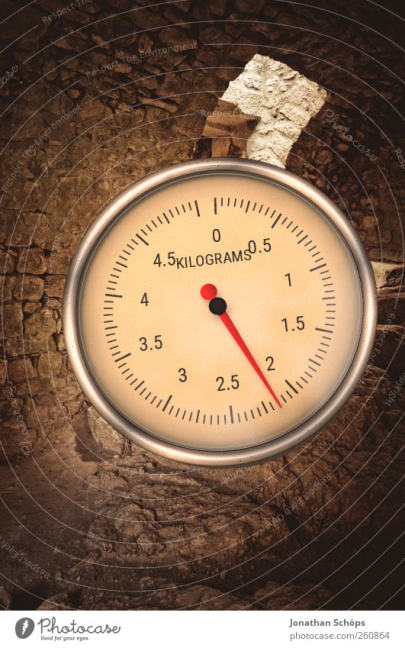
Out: {"value": 2.15, "unit": "kg"}
